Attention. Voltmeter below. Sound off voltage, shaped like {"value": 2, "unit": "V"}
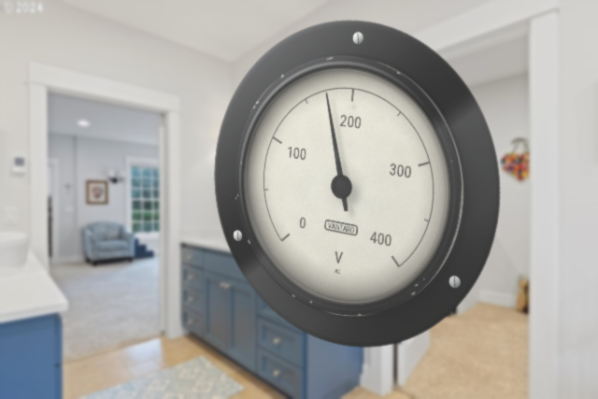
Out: {"value": 175, "unit": "V"}
